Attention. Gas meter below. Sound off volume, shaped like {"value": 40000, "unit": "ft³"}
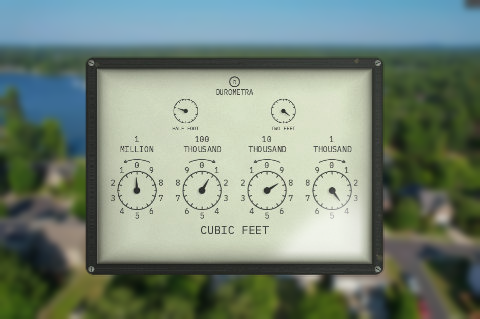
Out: {"value": 8400, "unit": "ft³"}
